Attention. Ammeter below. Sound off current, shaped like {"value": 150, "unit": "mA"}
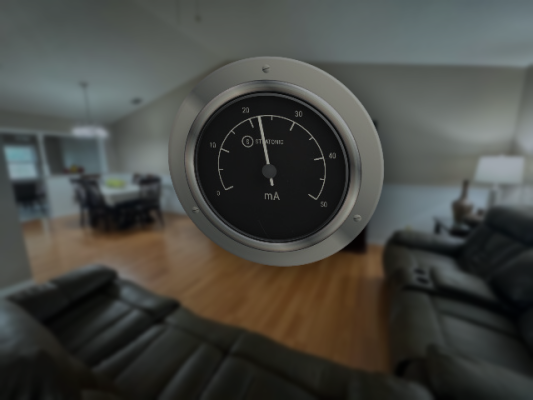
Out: {"value": 22.5, "unit": "mA"}
